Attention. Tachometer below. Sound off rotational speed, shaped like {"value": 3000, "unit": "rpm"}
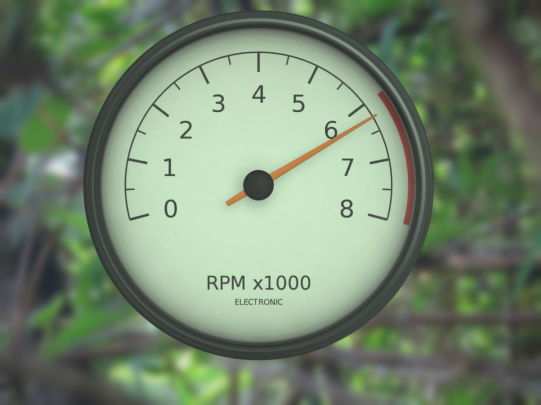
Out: {"value": 6250, "unit": "rpm"}
